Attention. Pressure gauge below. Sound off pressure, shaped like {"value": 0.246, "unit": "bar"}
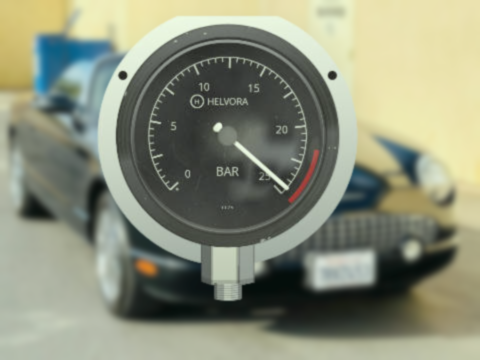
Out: {"value": 24.5, "unit": "bar"}
